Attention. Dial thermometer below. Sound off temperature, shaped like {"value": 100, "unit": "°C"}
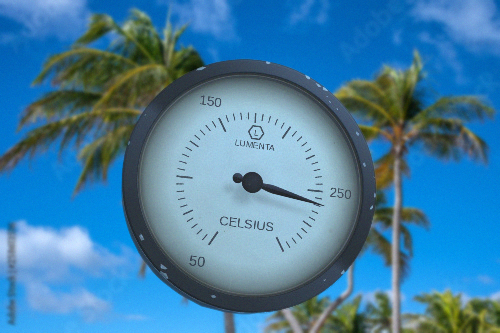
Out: {"value": 260, "unit": "°C"}
